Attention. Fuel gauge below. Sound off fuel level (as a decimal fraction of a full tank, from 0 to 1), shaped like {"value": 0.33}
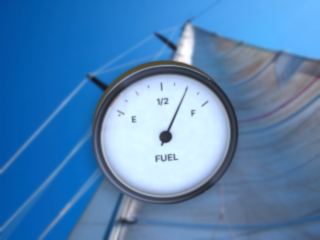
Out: {"value": 0.75}
